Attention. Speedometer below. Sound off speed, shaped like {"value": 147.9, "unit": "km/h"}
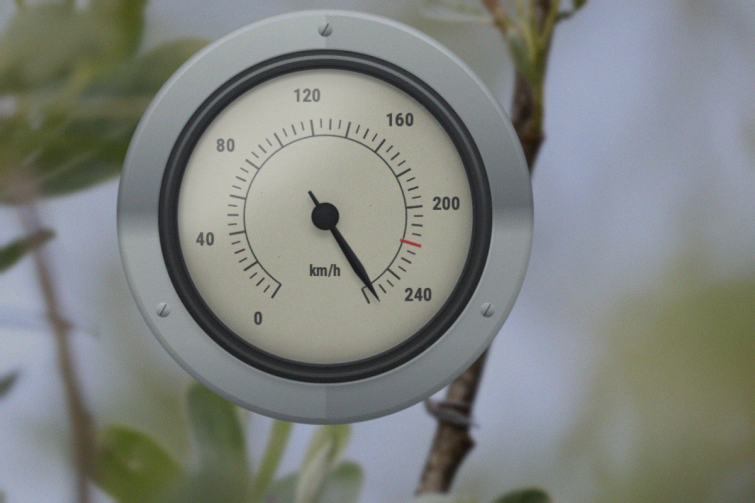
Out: {"value": 255, "unit": "km/h"}
